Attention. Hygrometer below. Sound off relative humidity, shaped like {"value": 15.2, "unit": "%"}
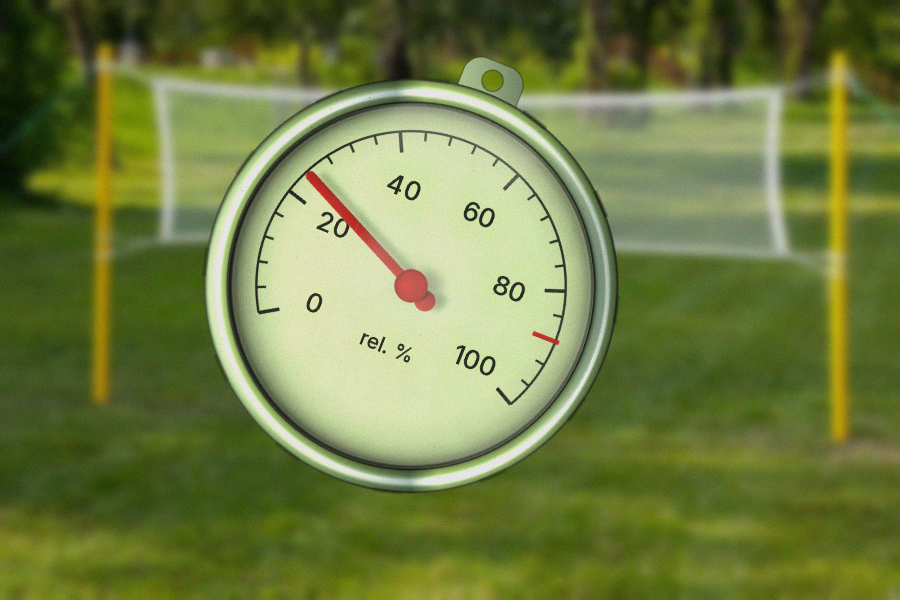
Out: {"value": 24, "unit": "%"}
